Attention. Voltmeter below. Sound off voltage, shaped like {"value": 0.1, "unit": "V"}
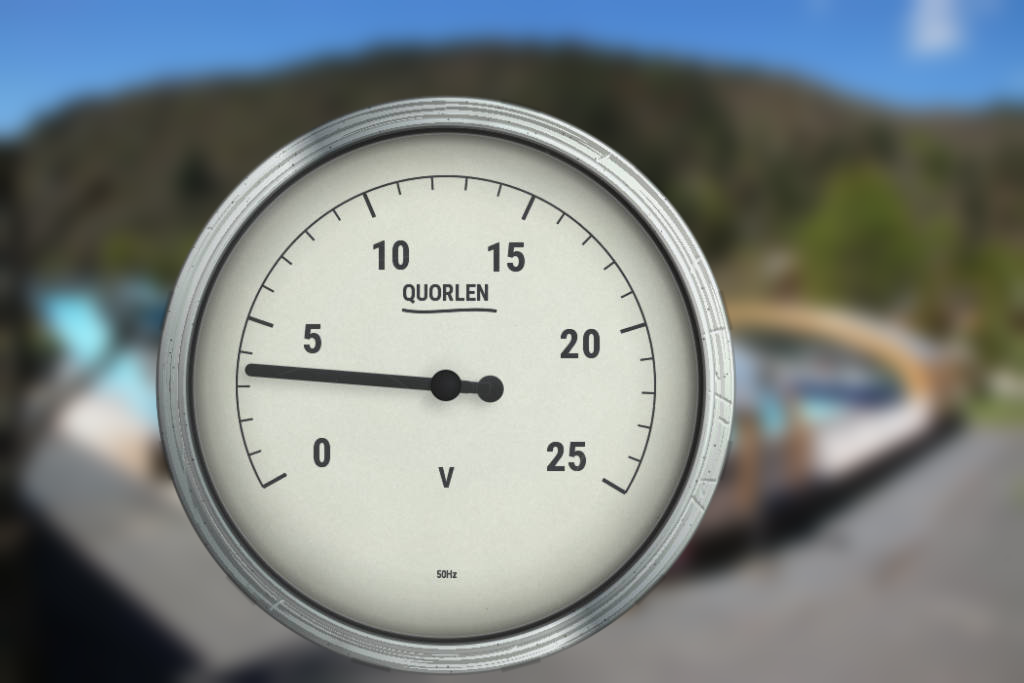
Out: {"value": 3.5, "unit": "V"}
